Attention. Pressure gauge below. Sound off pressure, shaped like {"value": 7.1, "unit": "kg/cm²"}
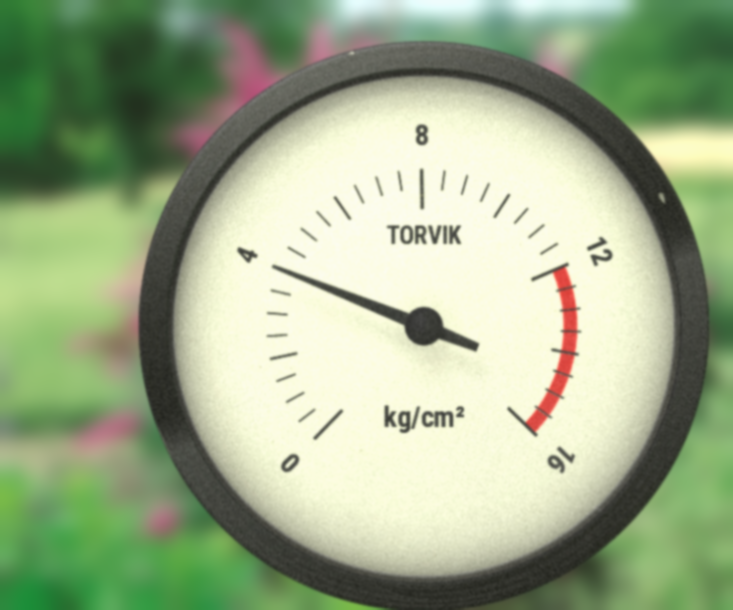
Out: {"value": 4, "unit": "kg/cm²"}
